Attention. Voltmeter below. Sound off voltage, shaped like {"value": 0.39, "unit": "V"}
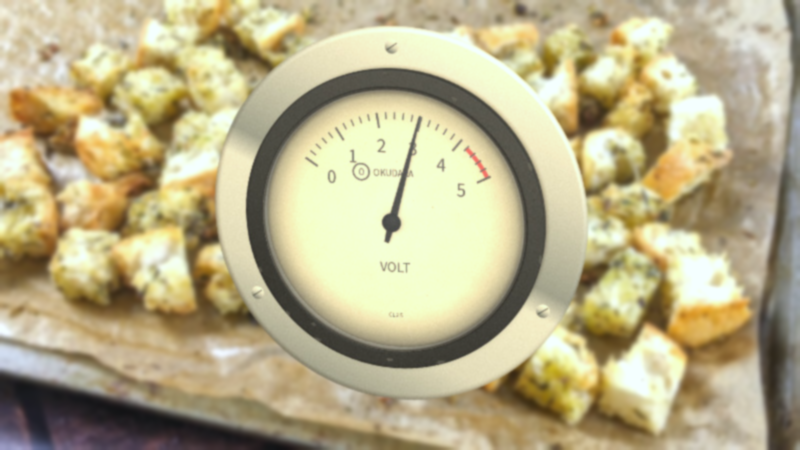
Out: {"value": 3, "unit": "V"}
